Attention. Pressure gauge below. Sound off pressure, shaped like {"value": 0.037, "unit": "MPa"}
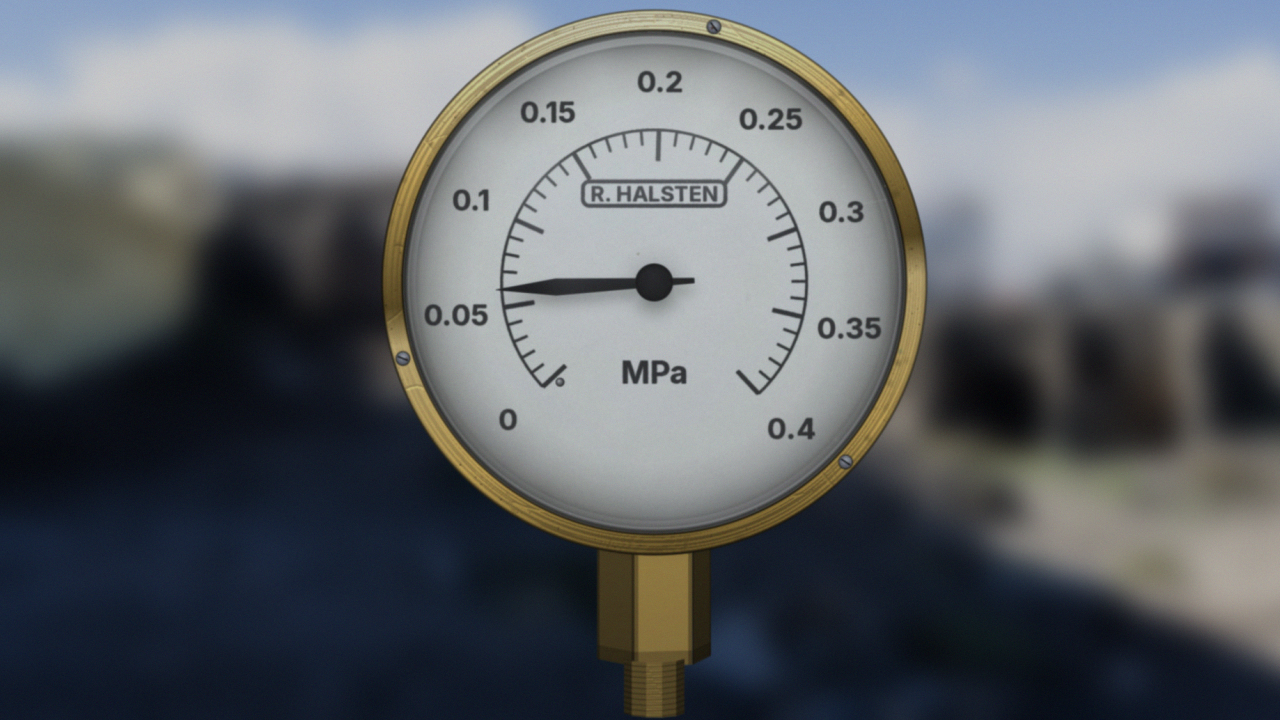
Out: {"value": 0.06, "unit": "MPa"}
